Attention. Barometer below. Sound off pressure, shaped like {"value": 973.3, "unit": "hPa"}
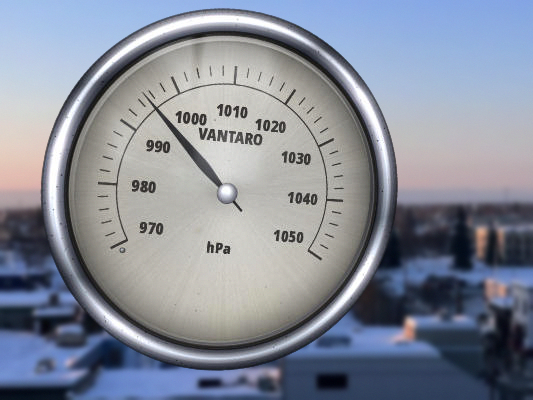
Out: {"value": 995, "unit": "hPa"}
